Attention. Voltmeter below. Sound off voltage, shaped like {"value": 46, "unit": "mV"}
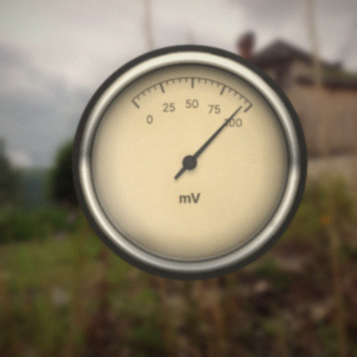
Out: {"value": 95, "unit": "mV"}
